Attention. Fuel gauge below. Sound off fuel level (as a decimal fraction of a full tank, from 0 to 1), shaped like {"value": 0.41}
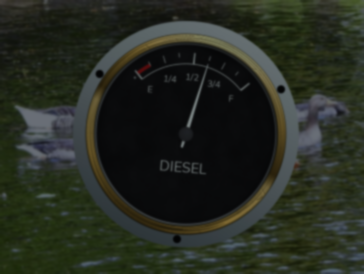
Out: {"value": 0.625}
